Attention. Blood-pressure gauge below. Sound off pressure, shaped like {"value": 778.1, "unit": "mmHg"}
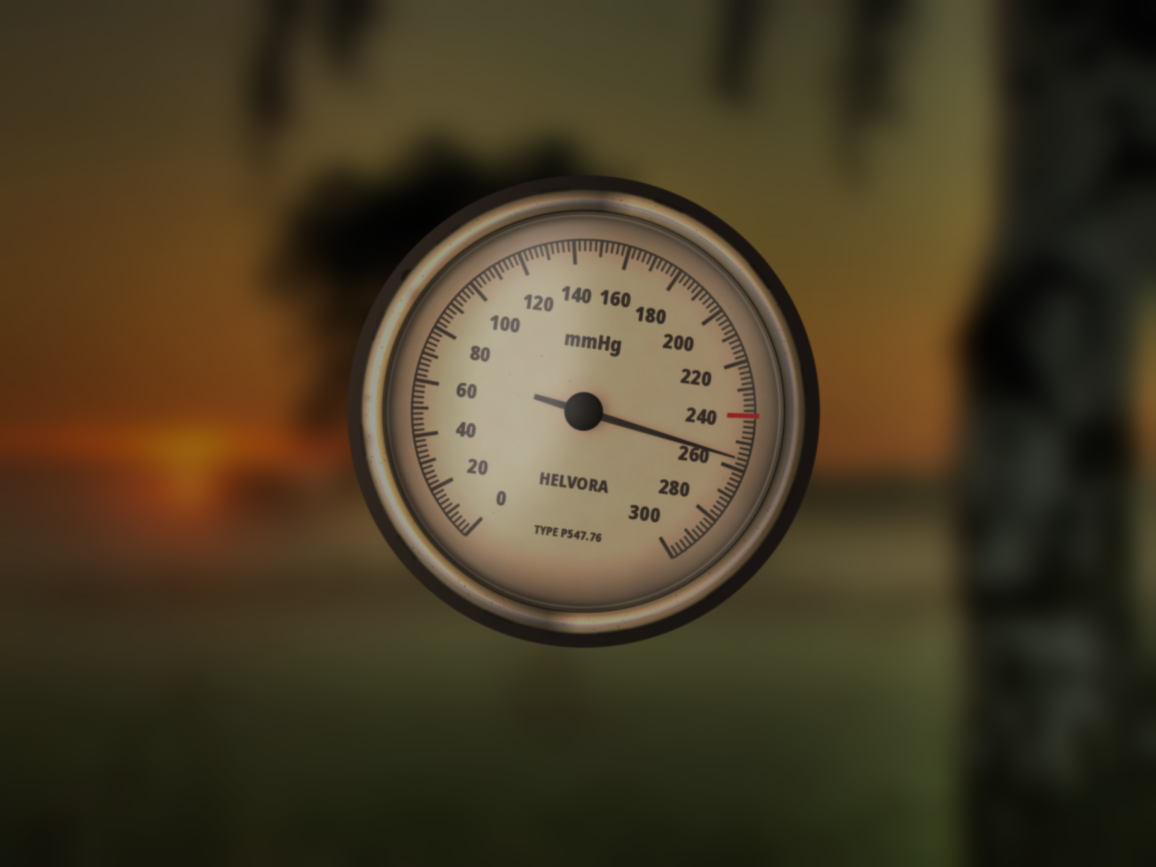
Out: {"value": 256, "unit": "mmHg"}
